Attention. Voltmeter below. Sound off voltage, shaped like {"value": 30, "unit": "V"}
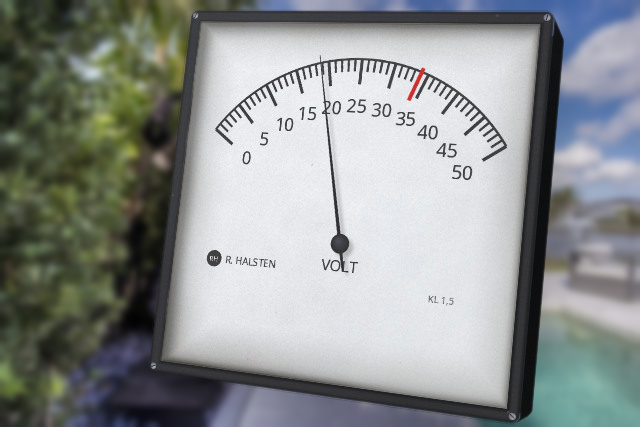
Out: {"value": 19, "unit": "V"}
